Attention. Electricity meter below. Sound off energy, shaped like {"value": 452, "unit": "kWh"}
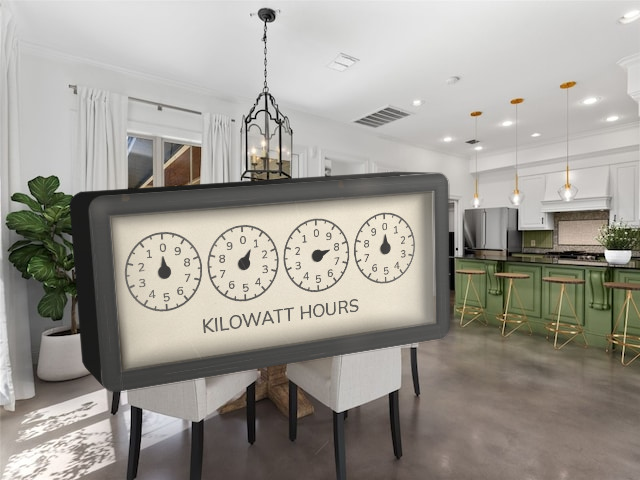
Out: {"value": 80, "unit": "kWh"}
